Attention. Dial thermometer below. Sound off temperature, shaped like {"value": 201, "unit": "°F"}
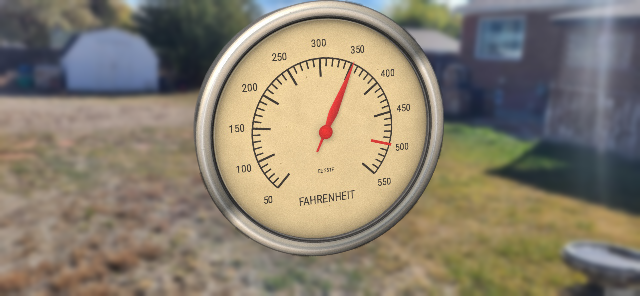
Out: {"value": 350, "unit": "°F"}
